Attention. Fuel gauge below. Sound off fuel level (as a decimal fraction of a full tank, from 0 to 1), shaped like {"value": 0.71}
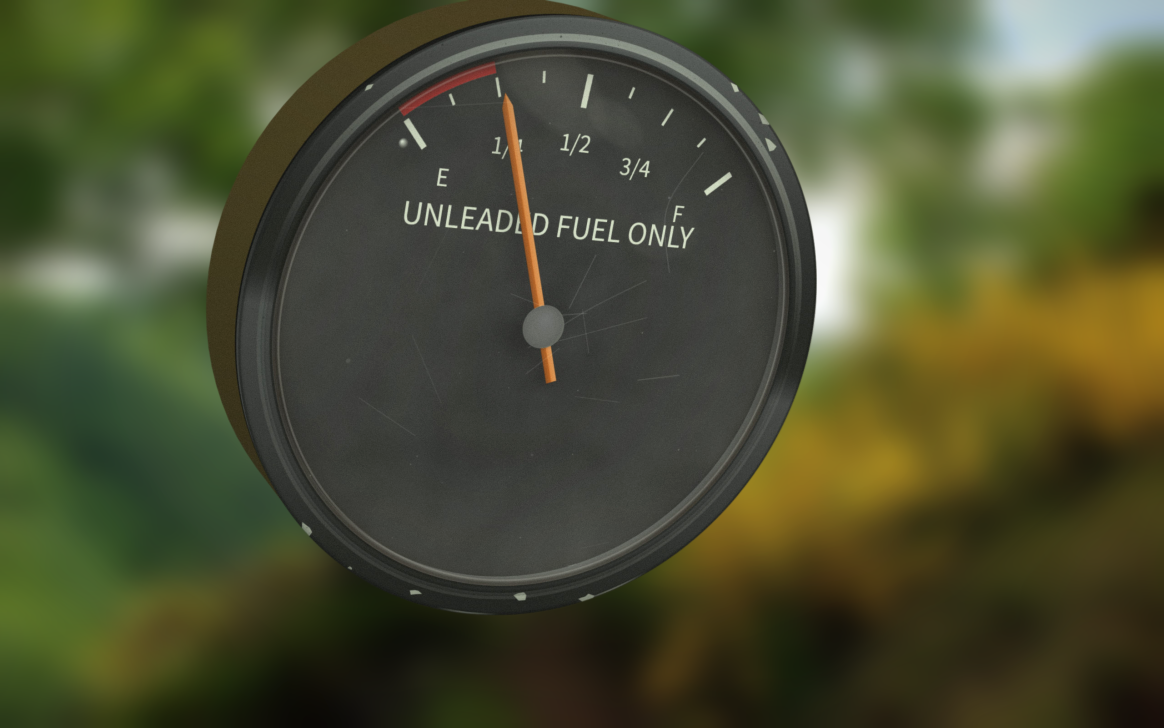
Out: {"value": 0.25}
